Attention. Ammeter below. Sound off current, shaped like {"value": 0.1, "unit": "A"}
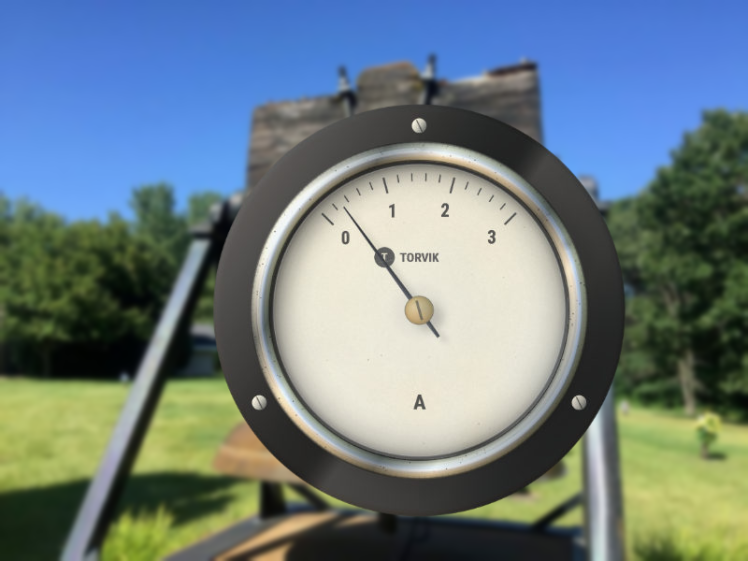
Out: {"value": 0.3, "unit": "A"}
